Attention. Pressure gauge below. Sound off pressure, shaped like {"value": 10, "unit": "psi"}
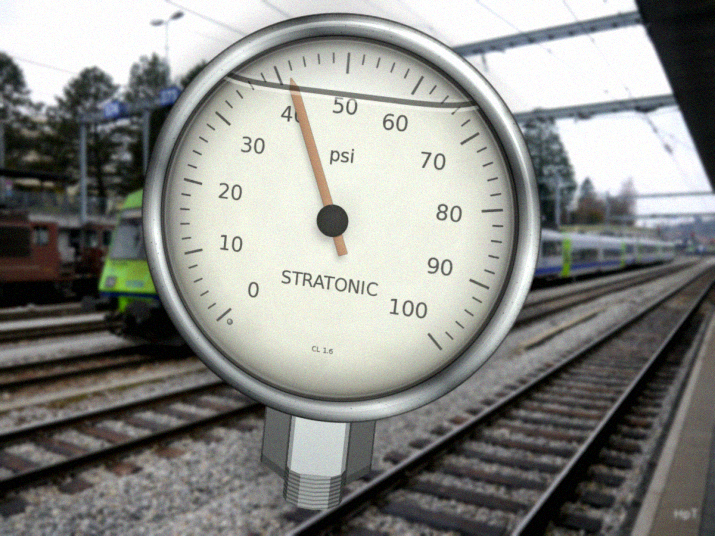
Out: {"value": 42, "unit": "psi"}
